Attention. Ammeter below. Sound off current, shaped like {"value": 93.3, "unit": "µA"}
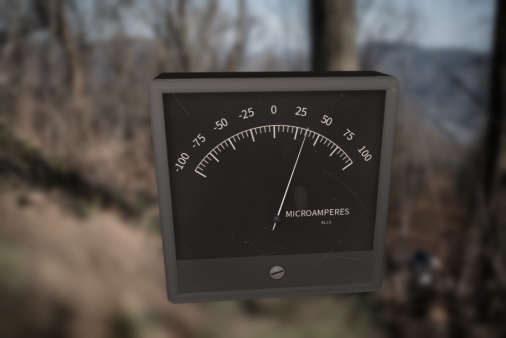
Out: {"value": 35, "unit": "µA"}
